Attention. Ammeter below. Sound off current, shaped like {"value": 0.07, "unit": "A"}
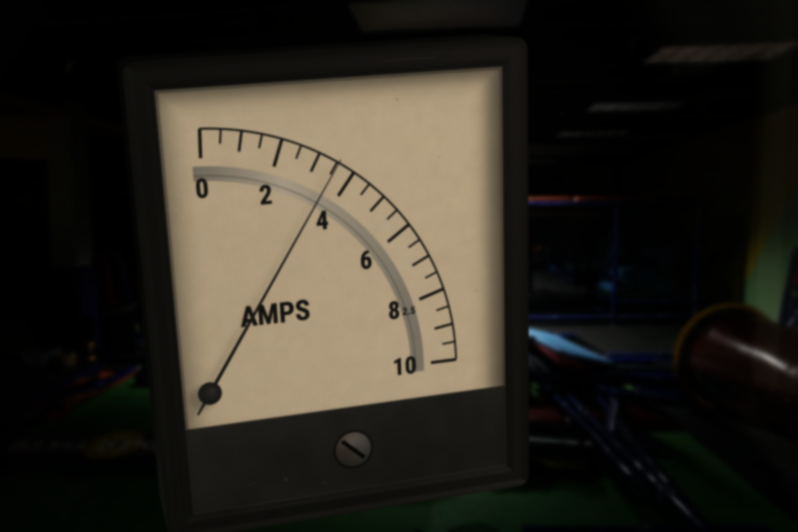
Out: {"value": 3.5, "unit": "A"}
